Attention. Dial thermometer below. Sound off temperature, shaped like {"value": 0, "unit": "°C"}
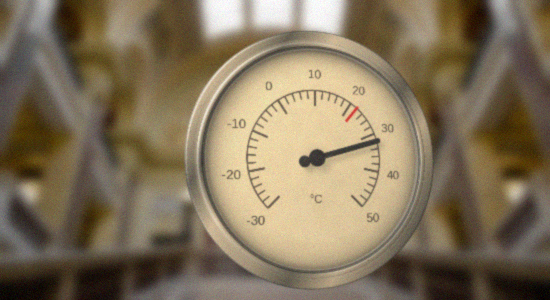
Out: {"value": 32, "unit": "°C"}
